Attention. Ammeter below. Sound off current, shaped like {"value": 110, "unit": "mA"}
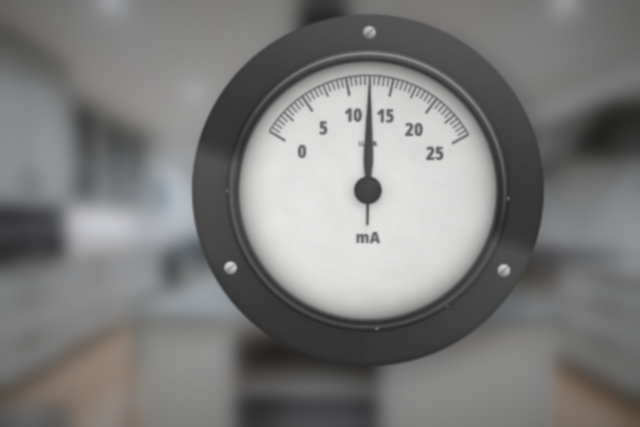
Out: {"value": 12.5, "unit": "mA"}
